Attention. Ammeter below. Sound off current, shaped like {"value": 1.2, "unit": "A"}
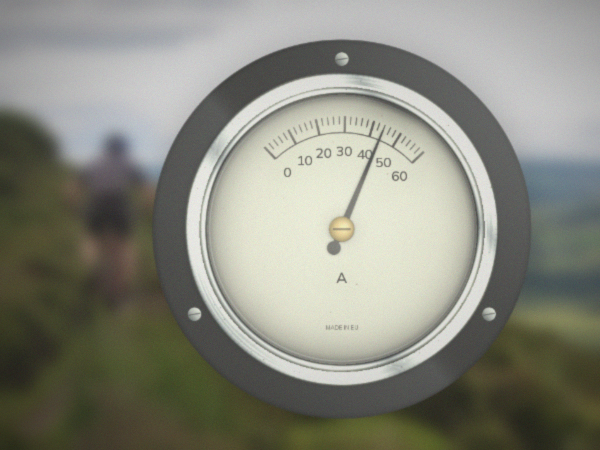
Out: {"value": 44, "unit": "A"}
